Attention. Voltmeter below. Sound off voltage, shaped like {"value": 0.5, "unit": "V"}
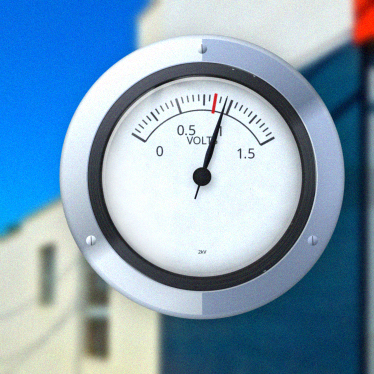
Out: {"value": 0.95, "unit": "V"}
